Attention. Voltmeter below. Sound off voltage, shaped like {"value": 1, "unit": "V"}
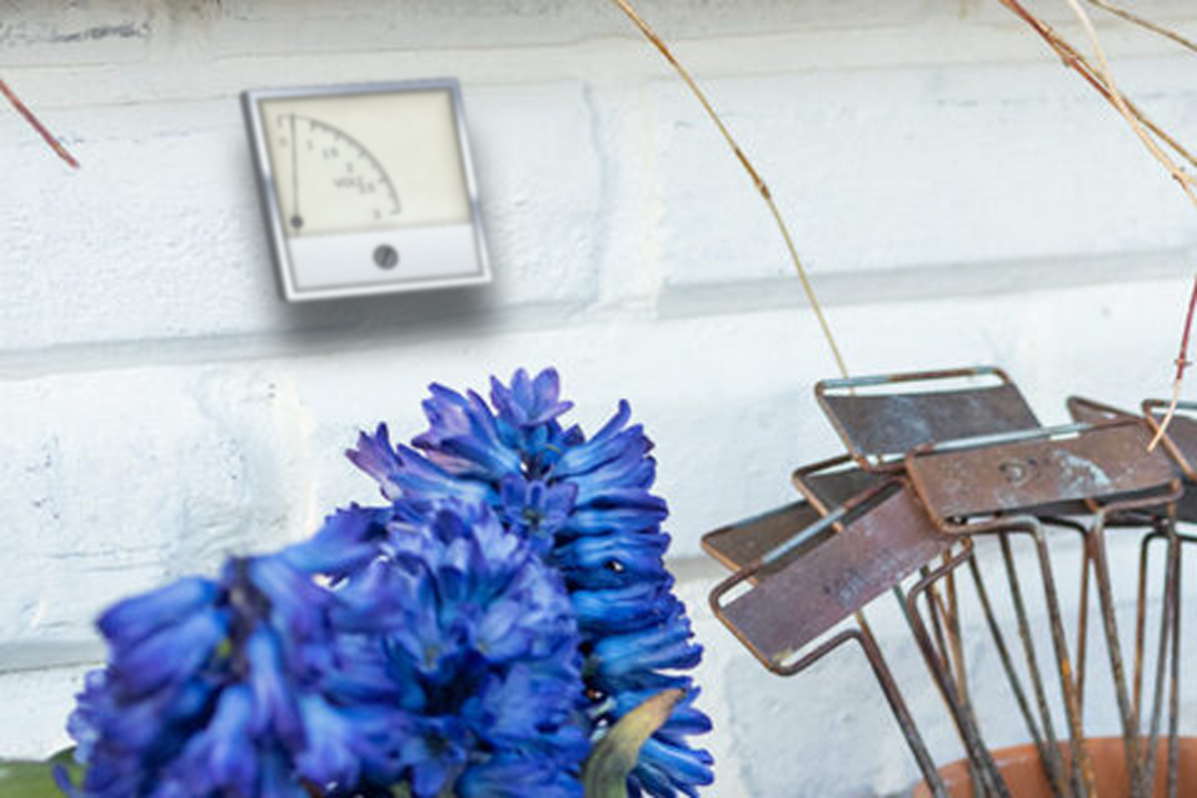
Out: {"value": 0.5, "unit": "V"}
